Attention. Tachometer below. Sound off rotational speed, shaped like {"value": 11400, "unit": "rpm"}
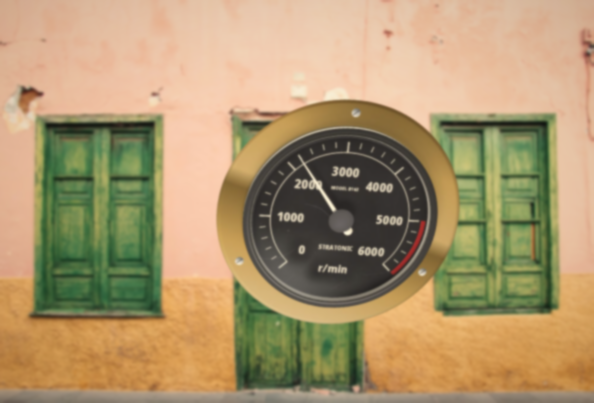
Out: {"value": 2200, "unit": "rpm"}
